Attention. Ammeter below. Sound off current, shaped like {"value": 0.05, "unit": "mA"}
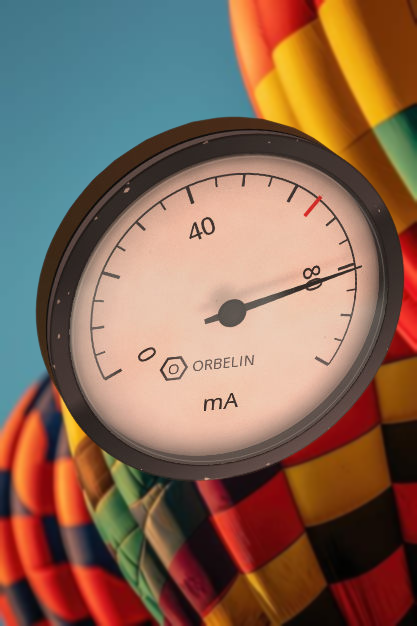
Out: {"value": 80, "unit": "mA"}
